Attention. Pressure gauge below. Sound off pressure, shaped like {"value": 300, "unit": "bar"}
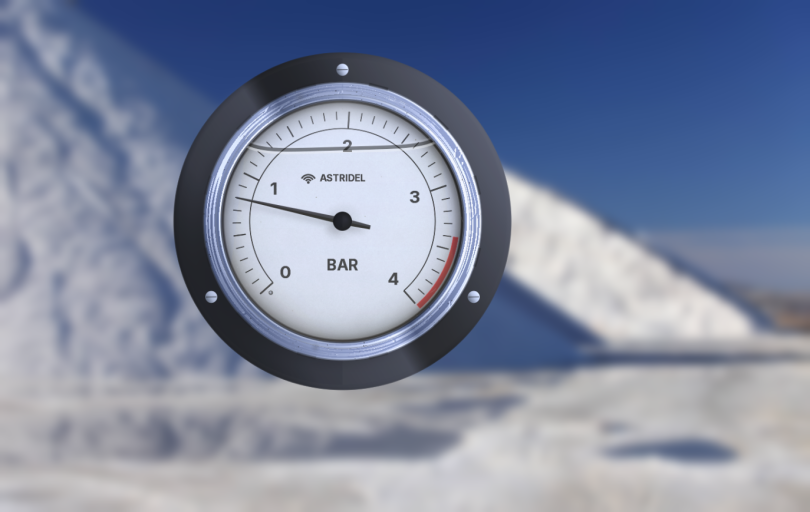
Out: {"value": 0.8, "unit": "bar"}
